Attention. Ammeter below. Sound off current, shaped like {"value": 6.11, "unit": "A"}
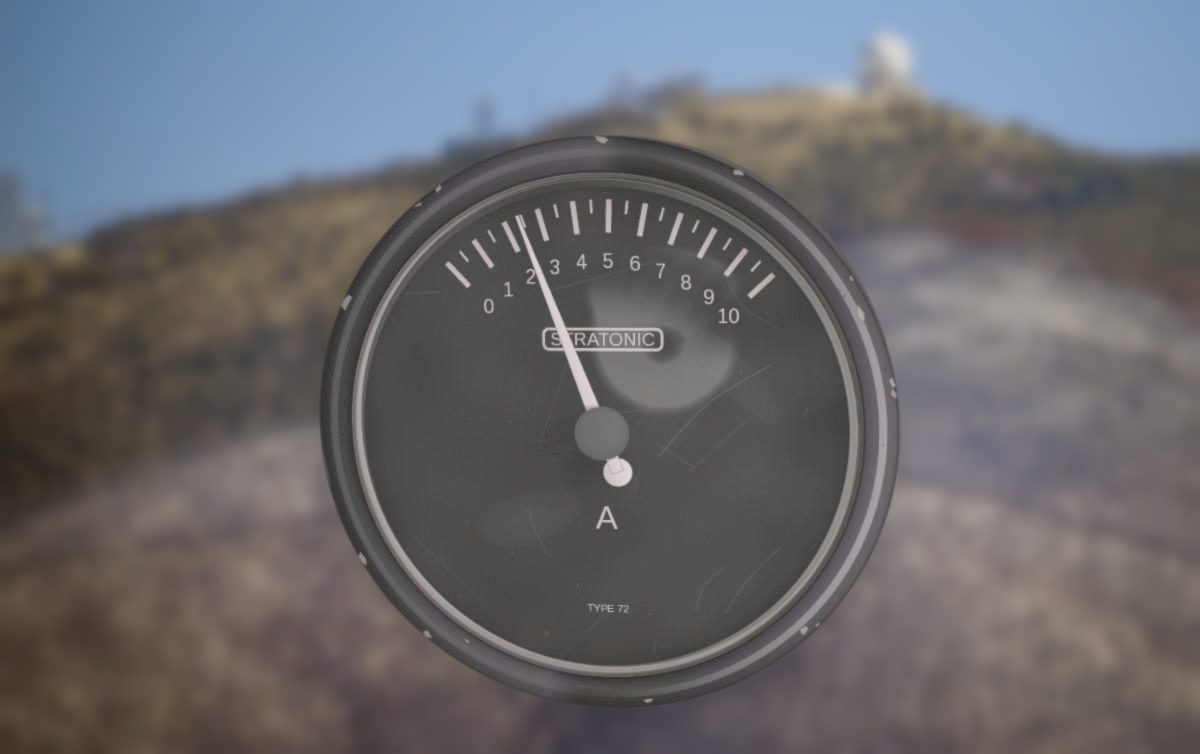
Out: {"value": 2.5, "unit": "A"}
